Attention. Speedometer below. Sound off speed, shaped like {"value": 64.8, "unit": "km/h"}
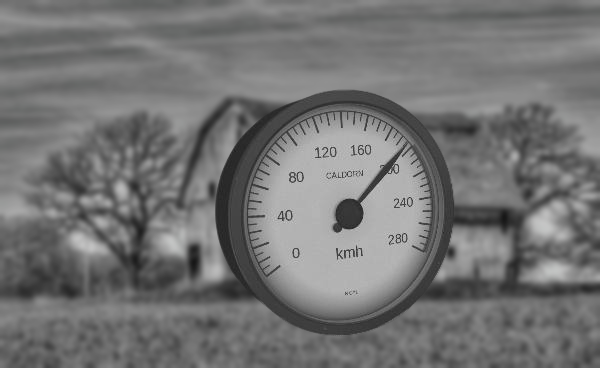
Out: {"value": 195, "unit": "km/h"}
